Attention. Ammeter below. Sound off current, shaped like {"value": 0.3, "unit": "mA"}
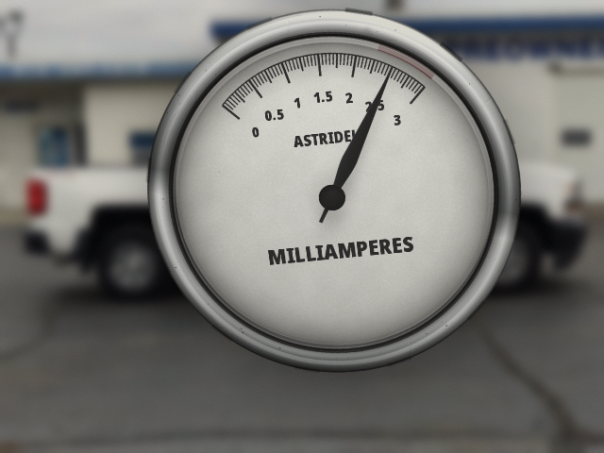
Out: {"value": 2.5, "unit": "mA"}
